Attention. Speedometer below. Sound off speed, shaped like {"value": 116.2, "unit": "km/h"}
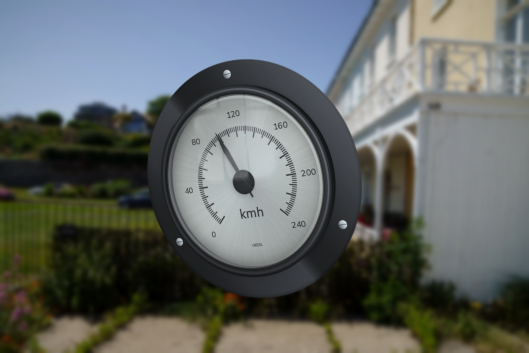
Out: {"value": 100, "unit": "km/h"}
